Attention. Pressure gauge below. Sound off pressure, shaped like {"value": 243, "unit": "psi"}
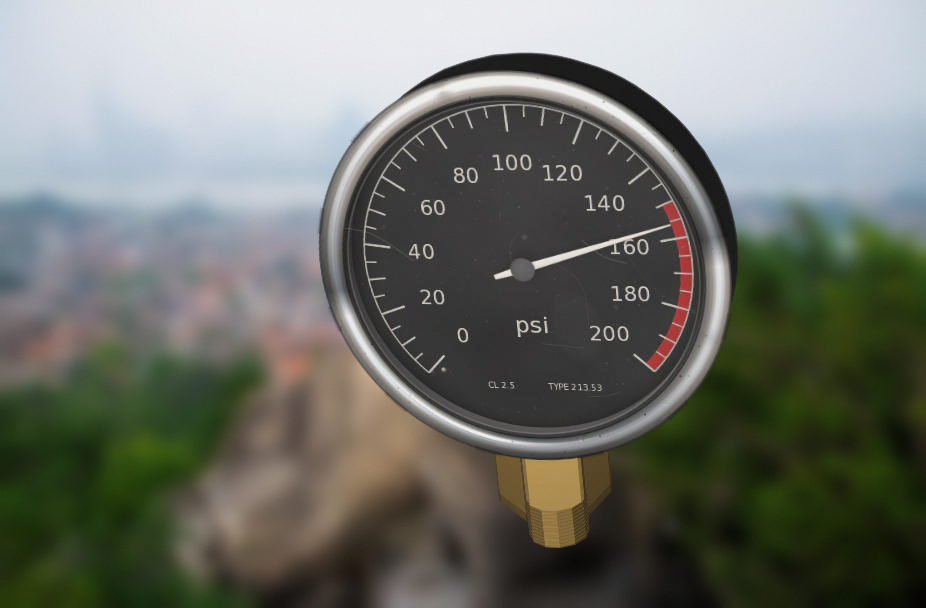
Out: {"value": 155, "unit": "psi"}
